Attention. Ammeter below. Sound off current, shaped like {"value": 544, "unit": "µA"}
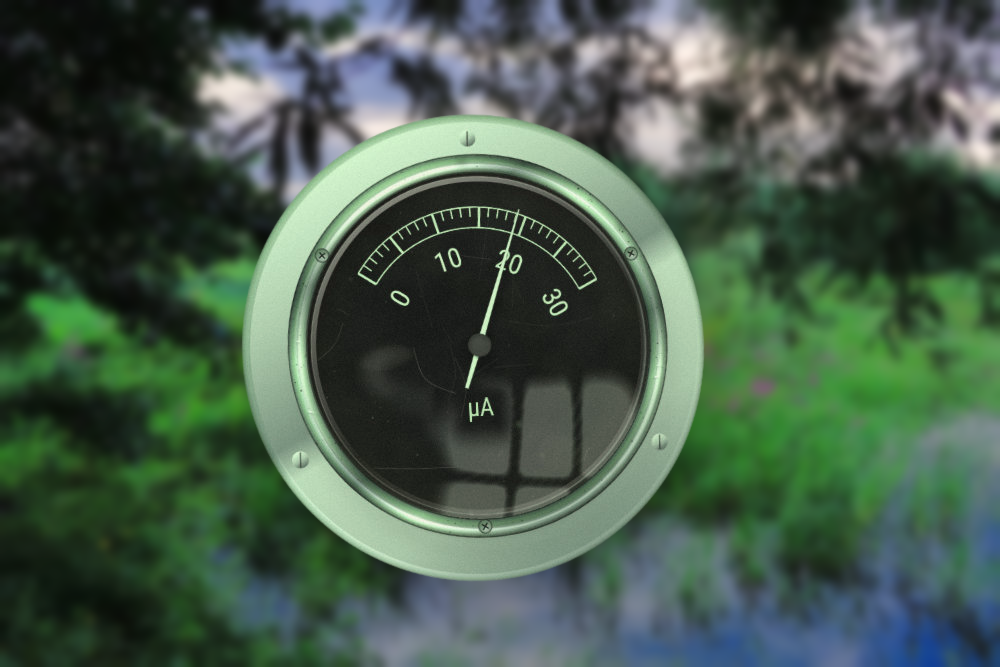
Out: {"value": 19, "unit": "µA"}
